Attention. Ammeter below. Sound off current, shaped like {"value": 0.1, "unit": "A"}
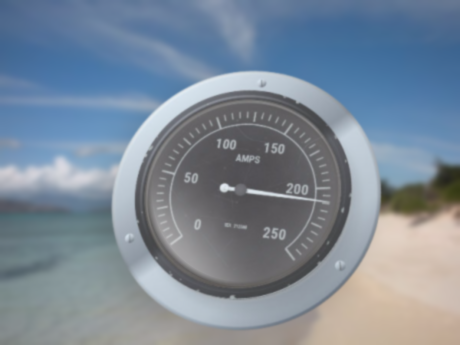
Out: {"value": 210, "unit": "A"}
